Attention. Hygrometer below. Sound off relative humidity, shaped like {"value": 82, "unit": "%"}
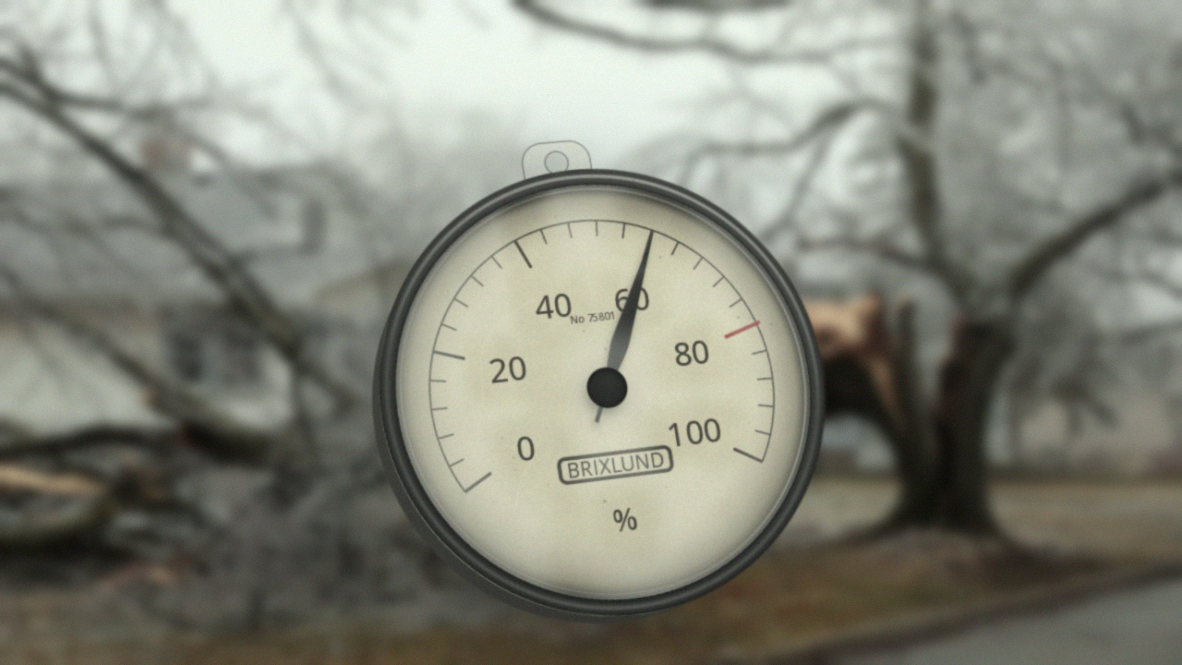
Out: {"value": 60, "unit": "%"}
